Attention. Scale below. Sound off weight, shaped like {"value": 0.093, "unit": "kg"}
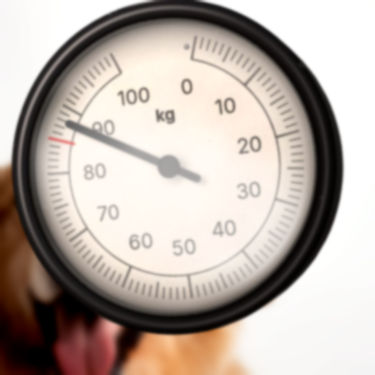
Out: {"value": 88, "unit": "kg"}
